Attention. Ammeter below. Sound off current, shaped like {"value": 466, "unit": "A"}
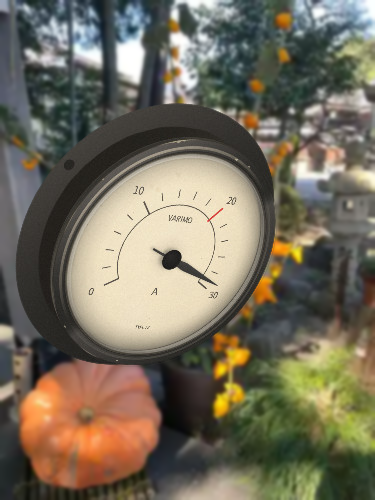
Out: {"value": 29, "unit": "A"}
